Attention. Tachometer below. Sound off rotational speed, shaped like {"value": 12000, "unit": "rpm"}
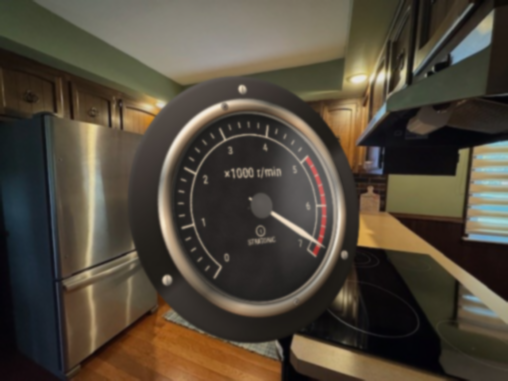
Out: {"value": 6800, "unit": "rpm"}
